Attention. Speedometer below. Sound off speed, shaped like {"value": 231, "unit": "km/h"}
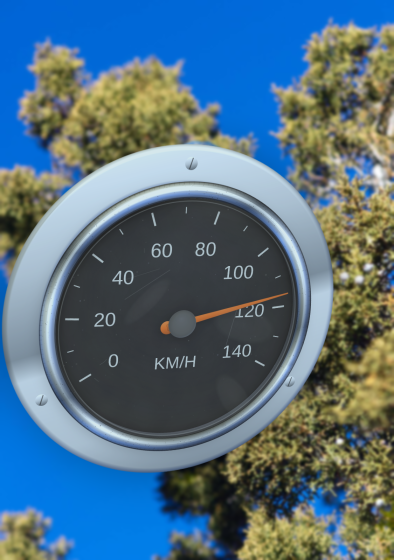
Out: {"value": 115, "unit": "km/h"}
